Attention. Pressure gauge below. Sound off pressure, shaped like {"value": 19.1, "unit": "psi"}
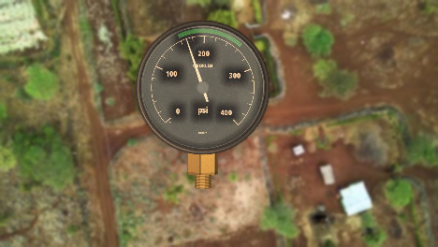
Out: {"value": 170, "unit": "psi"}
